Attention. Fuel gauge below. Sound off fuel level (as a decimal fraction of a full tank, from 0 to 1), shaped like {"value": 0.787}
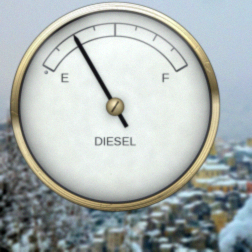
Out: {"value": 0.25}
